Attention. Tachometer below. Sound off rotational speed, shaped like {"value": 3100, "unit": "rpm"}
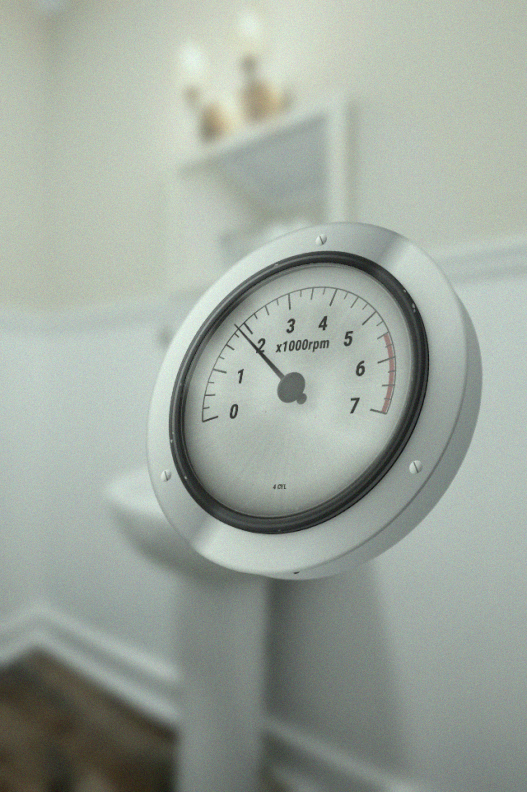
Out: {"value": 1875, "unit": "rpm"}
